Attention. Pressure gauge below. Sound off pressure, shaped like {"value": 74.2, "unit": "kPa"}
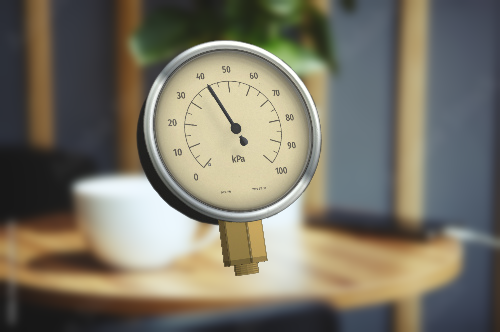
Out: {"value": 40, "unit": "kPa"}
